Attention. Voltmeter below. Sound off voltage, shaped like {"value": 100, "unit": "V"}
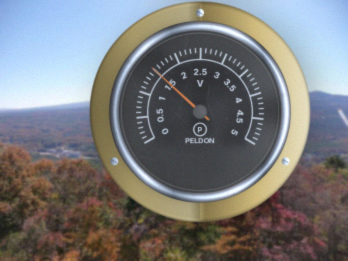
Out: {"value": 1.5, "unit": "V"}
